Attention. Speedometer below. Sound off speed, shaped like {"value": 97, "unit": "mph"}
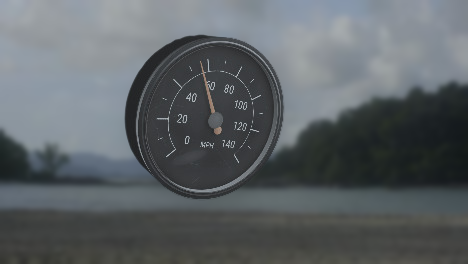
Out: {"value": 55, "unit": "mph"}
